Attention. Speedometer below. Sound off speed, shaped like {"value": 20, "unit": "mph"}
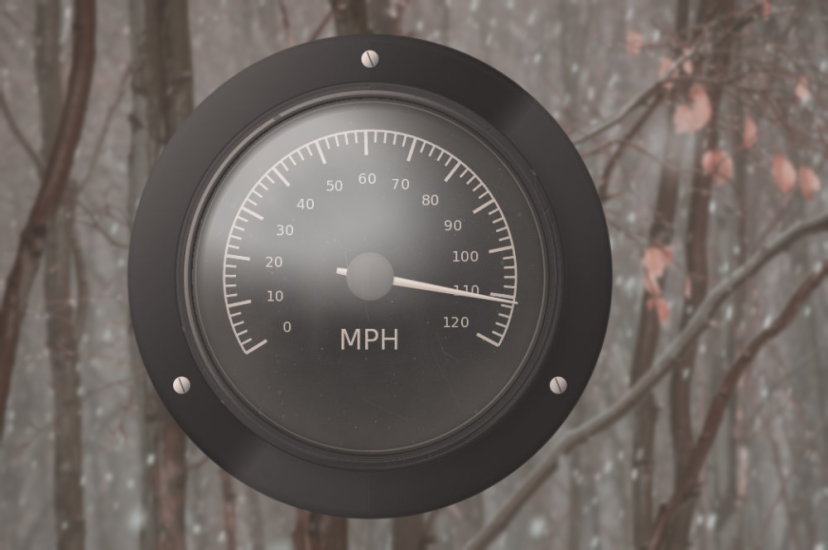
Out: {"value": 111, "unit": "mph"}
